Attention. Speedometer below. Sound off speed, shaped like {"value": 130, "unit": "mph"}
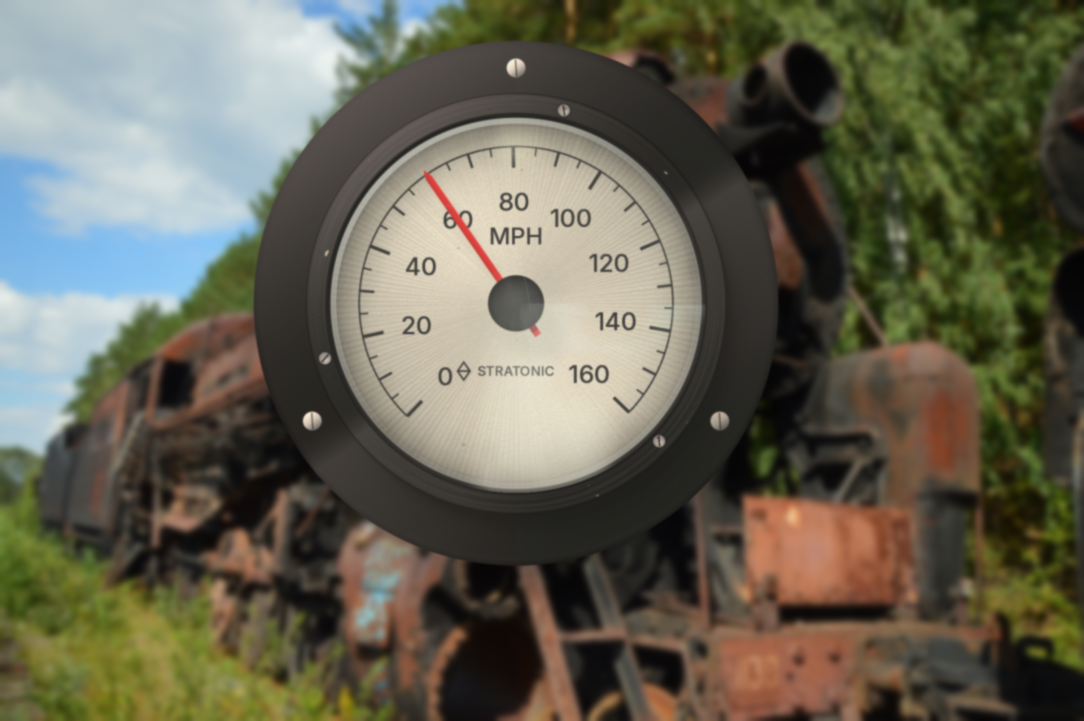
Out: {"value": 60, "unit": "mph"}
